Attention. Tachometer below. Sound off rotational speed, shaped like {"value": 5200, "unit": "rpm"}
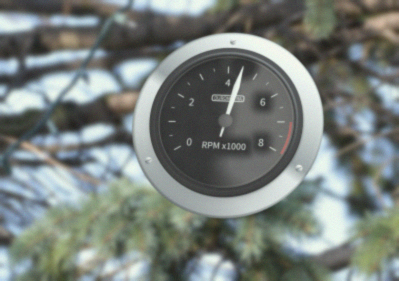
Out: {"value": 4500, "unit": "rpm"}
